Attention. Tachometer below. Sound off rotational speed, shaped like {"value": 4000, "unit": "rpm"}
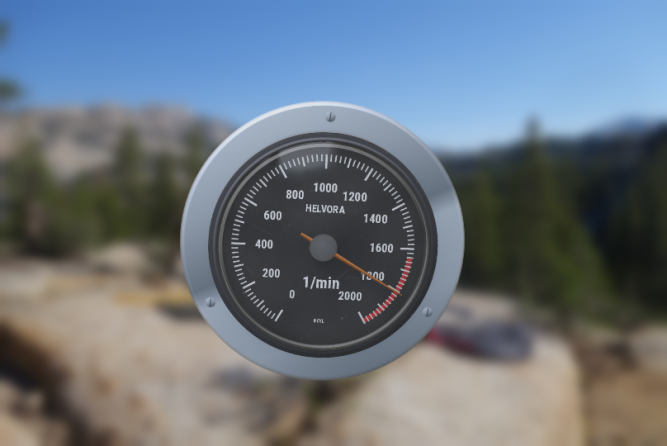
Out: {"value": 1800, "unit": "rpm"}
